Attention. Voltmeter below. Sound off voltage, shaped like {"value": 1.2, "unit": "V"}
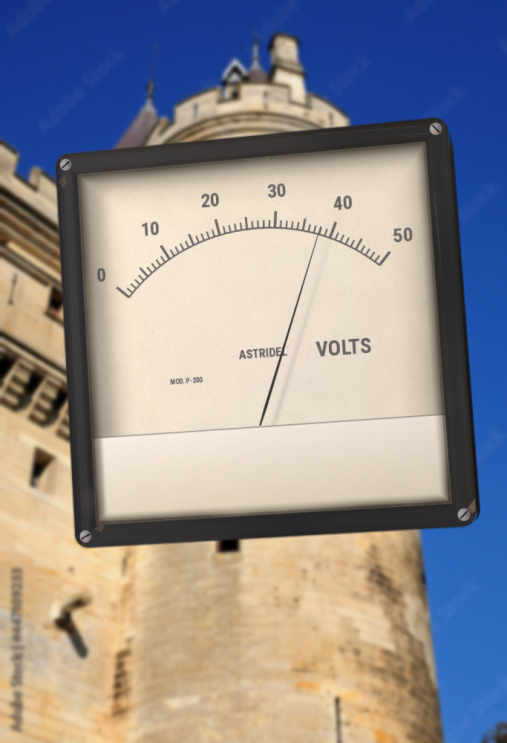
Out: {"value": 38, "unit": "V"}
